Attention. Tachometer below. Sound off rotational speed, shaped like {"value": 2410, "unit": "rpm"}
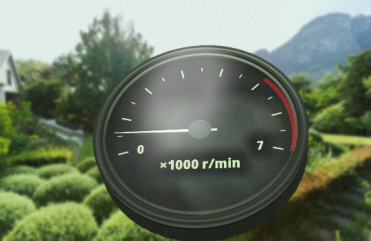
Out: {"value": 500, "unit": "rpm"}
